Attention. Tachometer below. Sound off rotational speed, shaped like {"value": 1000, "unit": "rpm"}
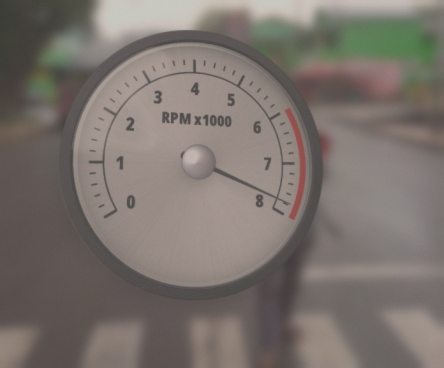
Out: {"value": 7800, "unit": "rpm"}
